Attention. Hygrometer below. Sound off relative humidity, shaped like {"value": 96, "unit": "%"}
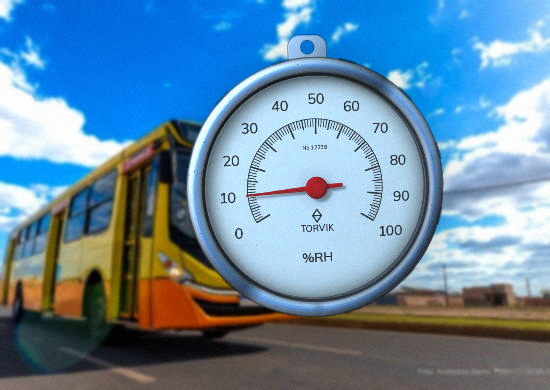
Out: {"value": 10, "unit": "%"}
